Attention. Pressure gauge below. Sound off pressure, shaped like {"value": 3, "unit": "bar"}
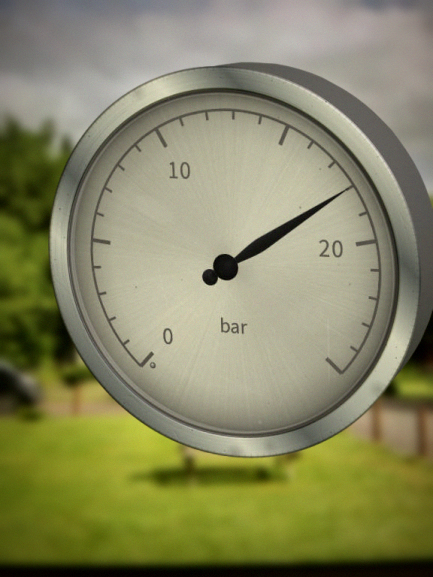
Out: {"value": 18, "unit": "bar"}
